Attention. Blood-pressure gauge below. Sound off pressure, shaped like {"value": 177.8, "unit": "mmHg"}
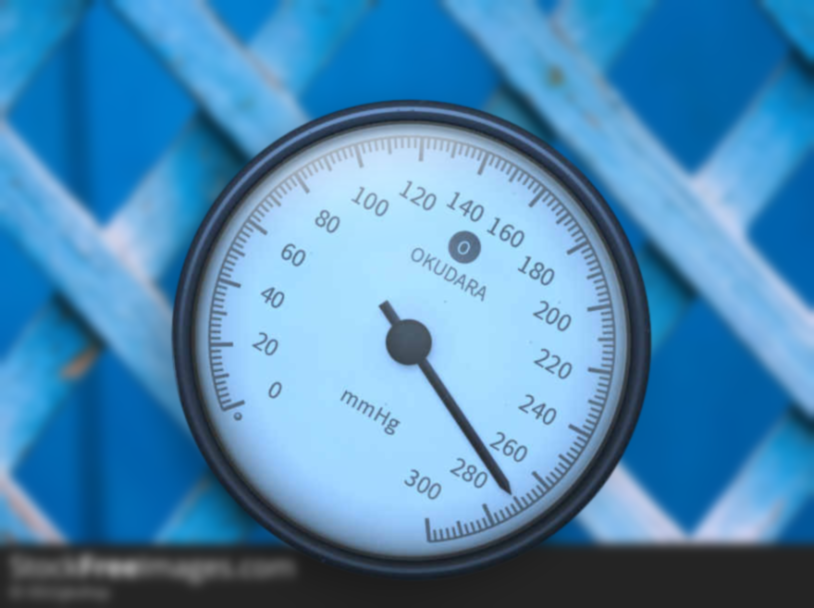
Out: {"value": 270, "unit": "mmHg"}
